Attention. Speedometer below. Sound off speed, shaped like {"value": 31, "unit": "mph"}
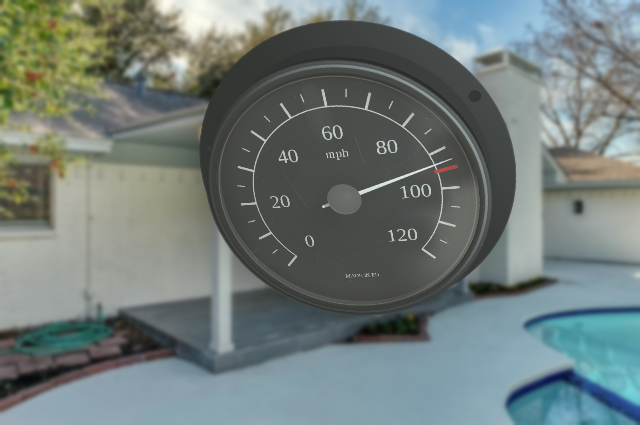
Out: {"value": 92.5, "unit": "mph"}
